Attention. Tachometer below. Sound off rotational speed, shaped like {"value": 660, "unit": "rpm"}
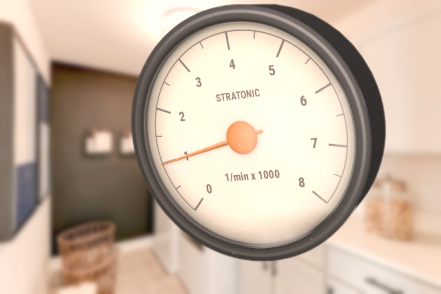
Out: {"value": 1000, "unit": "rpm"}
